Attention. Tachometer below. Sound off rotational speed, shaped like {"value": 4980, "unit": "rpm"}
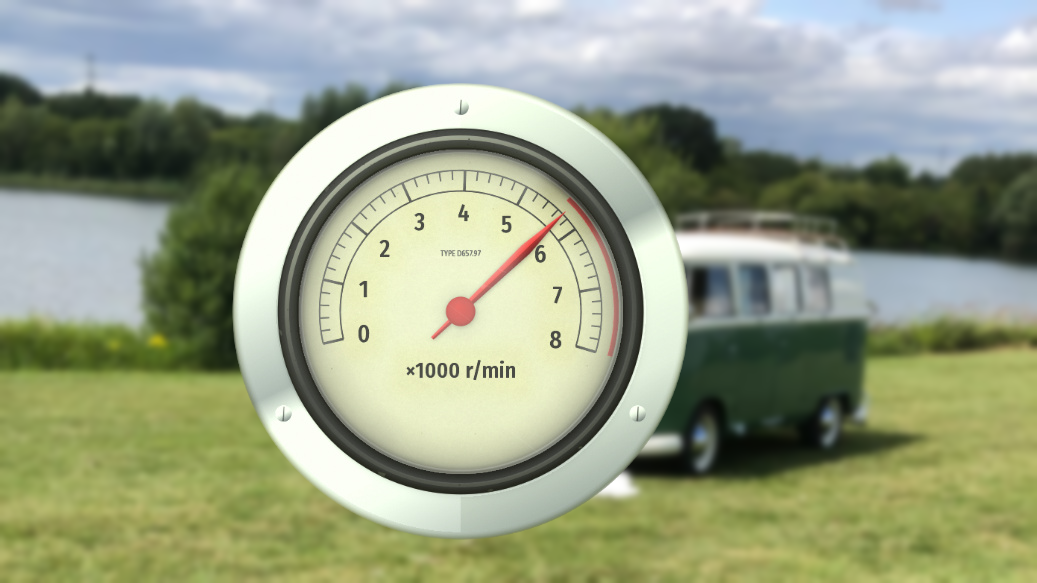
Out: {"value": 5700, "unit": "rpm"}
